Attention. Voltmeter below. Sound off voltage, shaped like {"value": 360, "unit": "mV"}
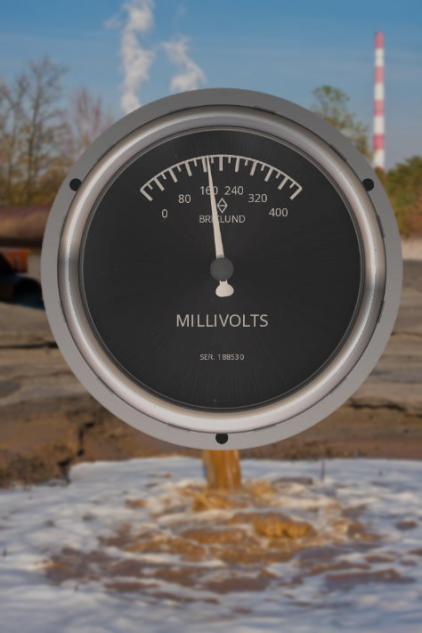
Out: {"value": 170, "unit": "mV"}
